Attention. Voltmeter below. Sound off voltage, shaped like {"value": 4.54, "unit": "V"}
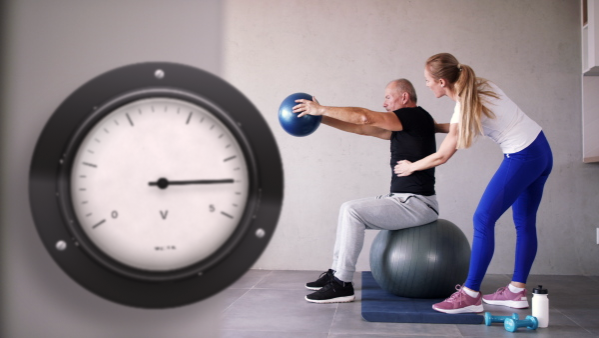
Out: {"value": 4.4, "unit": "V"}
